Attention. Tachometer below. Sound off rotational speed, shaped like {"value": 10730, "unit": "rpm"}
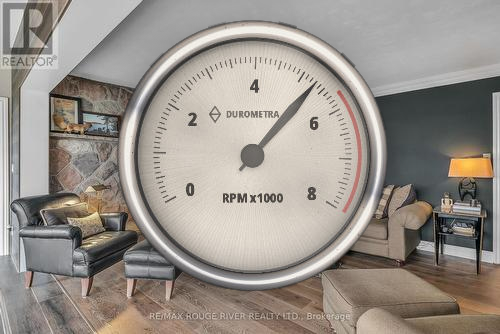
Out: {"value": 5300, "unit": "rpm"}
